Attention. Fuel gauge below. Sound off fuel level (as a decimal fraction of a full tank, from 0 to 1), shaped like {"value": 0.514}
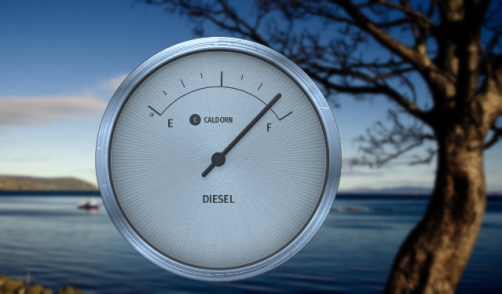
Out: {"value": 0.875}
